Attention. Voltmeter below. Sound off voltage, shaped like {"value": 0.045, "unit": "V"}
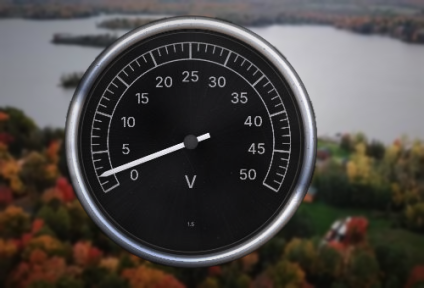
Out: {"value": 2, "unit": "V"}
